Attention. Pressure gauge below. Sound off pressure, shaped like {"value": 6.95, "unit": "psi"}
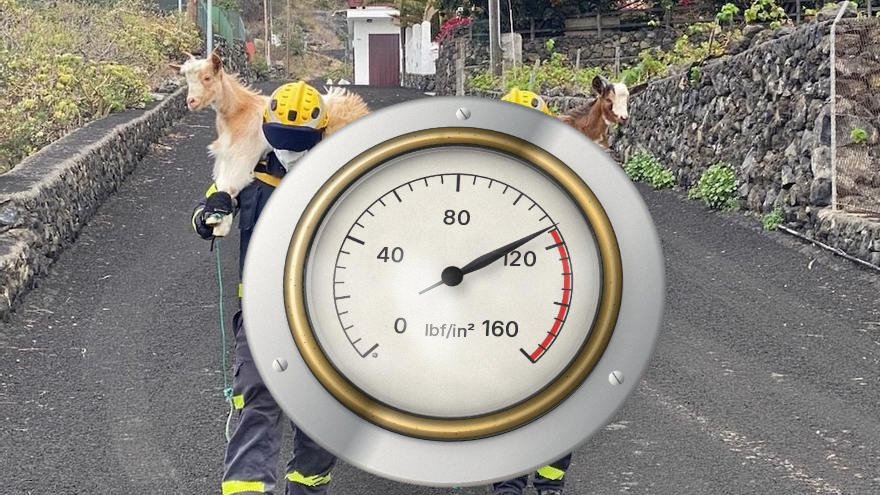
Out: {"value": 115, "unit": "psi"}
